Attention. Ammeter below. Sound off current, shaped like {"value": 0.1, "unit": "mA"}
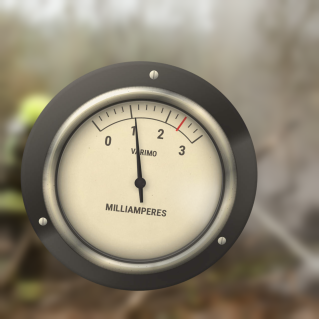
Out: {"value": 1.1, "unit": "mA"}
